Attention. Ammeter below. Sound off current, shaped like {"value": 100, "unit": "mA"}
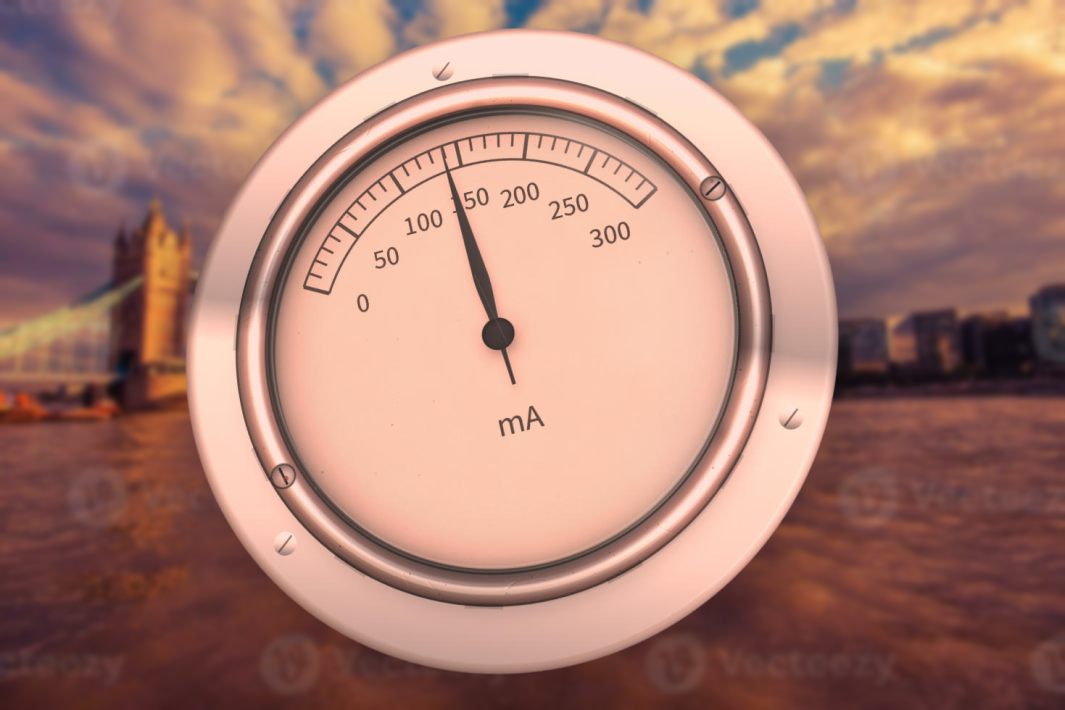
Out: {"value": 140, "unit": "mA"}
